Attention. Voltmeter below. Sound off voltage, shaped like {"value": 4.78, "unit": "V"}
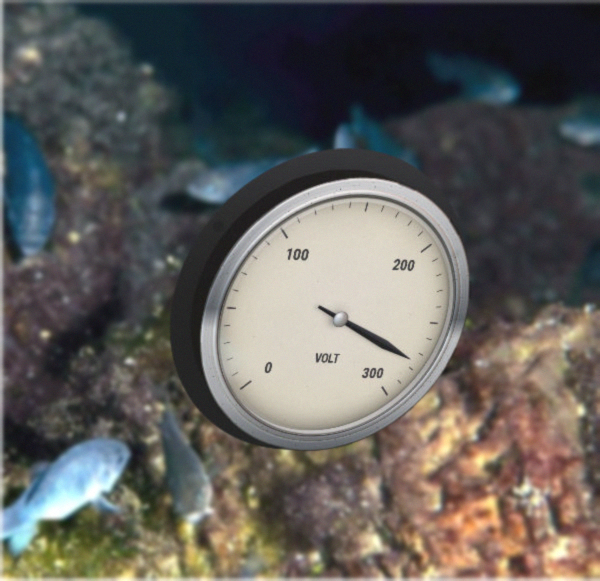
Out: {"value": 275, "unit": "V"}
